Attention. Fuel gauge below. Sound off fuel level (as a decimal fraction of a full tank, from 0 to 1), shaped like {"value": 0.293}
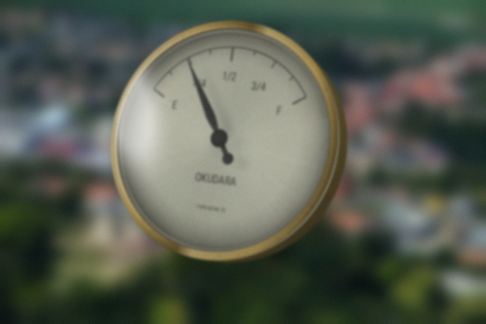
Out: {"value": 0.25}
